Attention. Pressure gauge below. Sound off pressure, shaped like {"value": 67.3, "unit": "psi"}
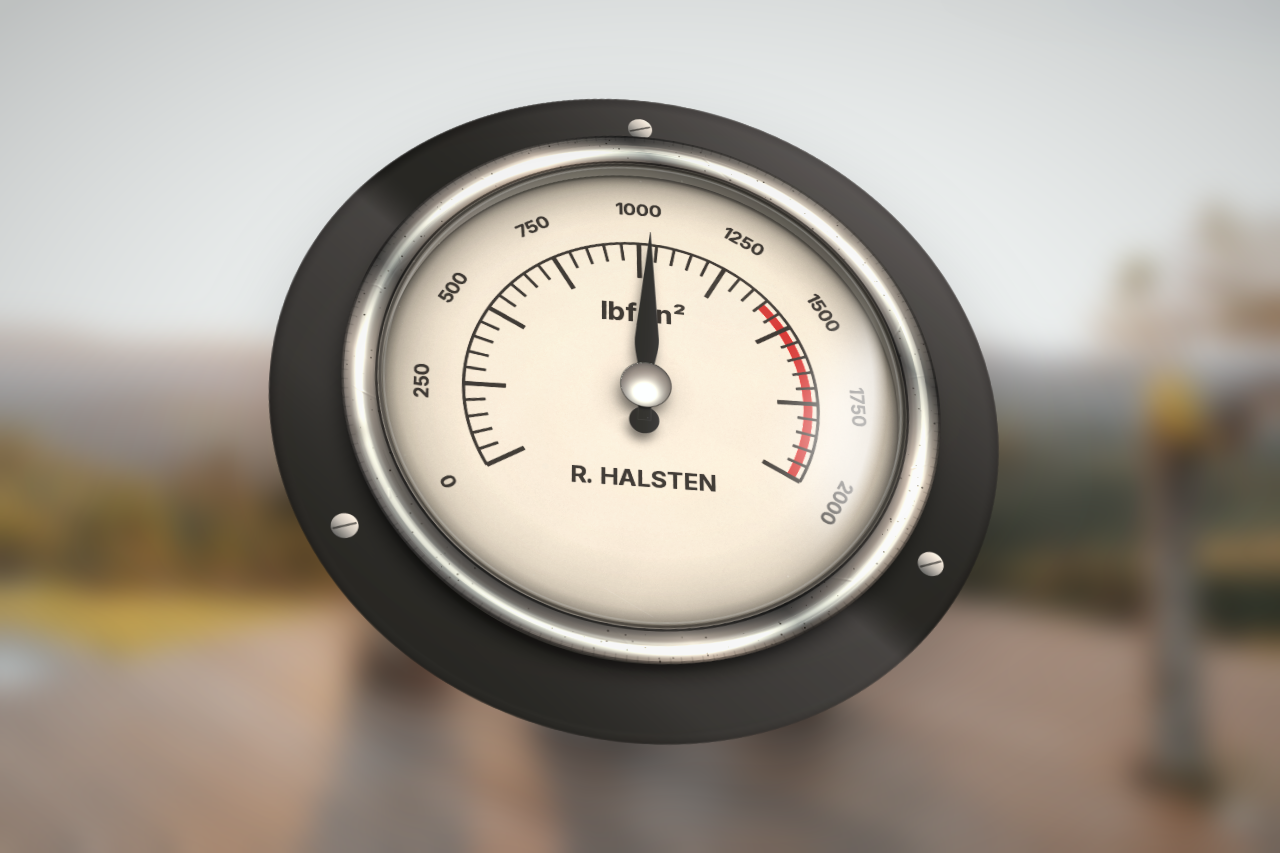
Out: {"value": 1025, "unit": "psi"}
